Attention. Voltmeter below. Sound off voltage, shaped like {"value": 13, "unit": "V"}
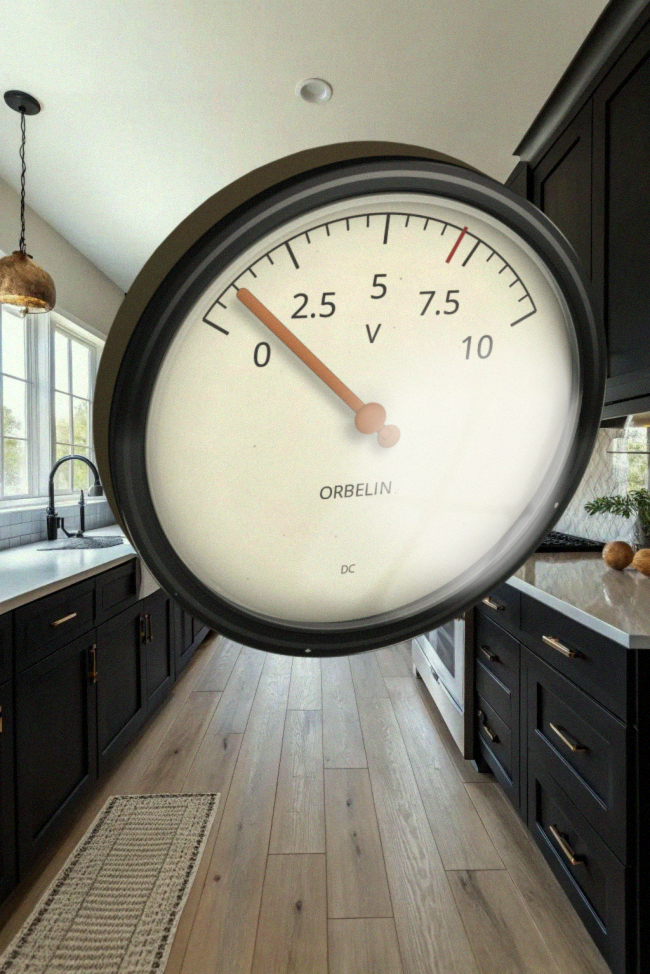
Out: {"value": 1, "unit": "V"}
